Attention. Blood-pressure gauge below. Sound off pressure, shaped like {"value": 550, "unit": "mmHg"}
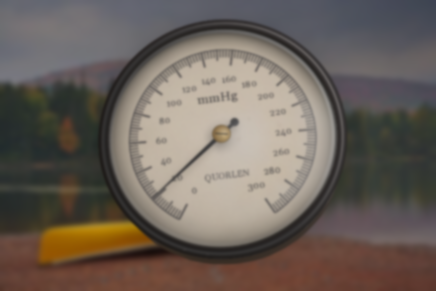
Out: {"value": 20, "unit": "mmHg"}
